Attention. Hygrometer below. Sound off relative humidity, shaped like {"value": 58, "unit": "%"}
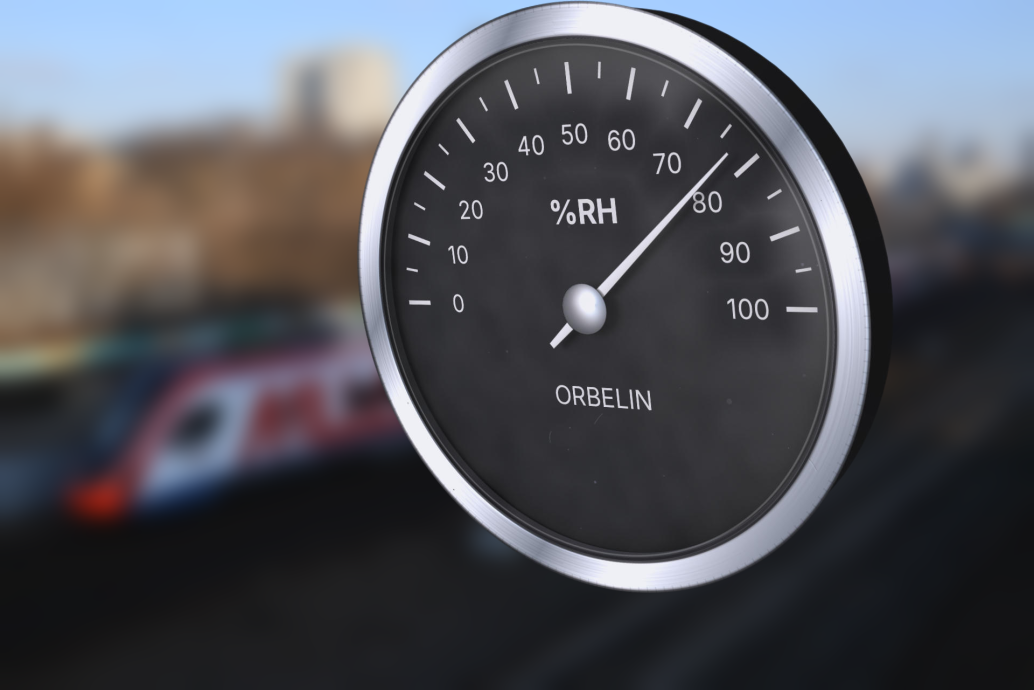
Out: {"value": 77.5, "unit": "%"}
